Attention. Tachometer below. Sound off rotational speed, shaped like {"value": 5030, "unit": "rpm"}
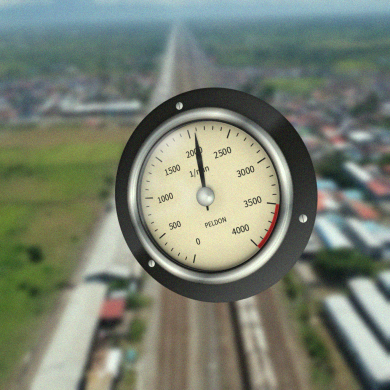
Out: {"value": 2100, "unit": "rpm"}
